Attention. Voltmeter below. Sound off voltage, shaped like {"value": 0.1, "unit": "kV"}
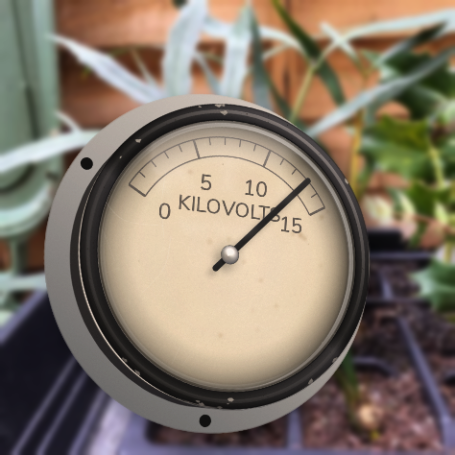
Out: {"value": 13, "unit": "kV"}
